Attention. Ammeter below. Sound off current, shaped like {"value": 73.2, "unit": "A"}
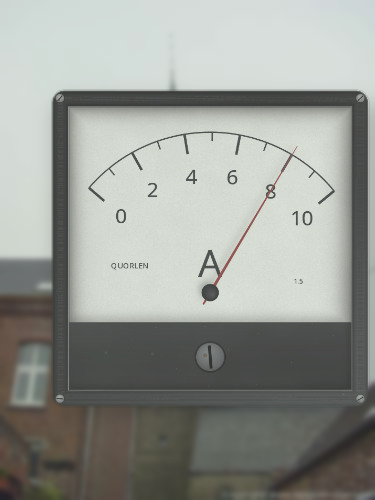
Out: {"value": 8, "unit": "A"}
